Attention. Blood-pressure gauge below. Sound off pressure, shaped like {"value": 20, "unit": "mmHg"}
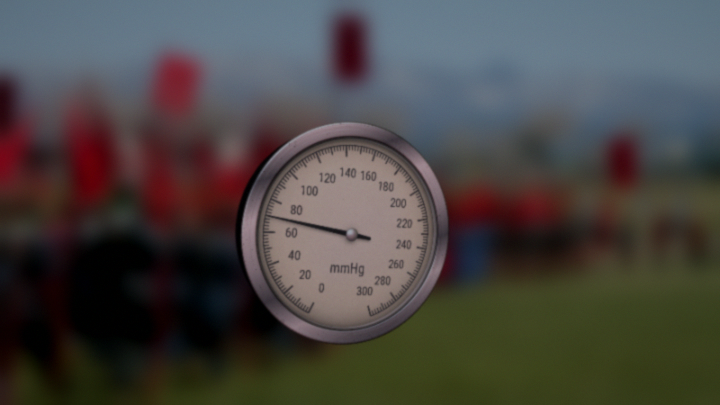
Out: {"value": 70, "unit": "mmHg"}
